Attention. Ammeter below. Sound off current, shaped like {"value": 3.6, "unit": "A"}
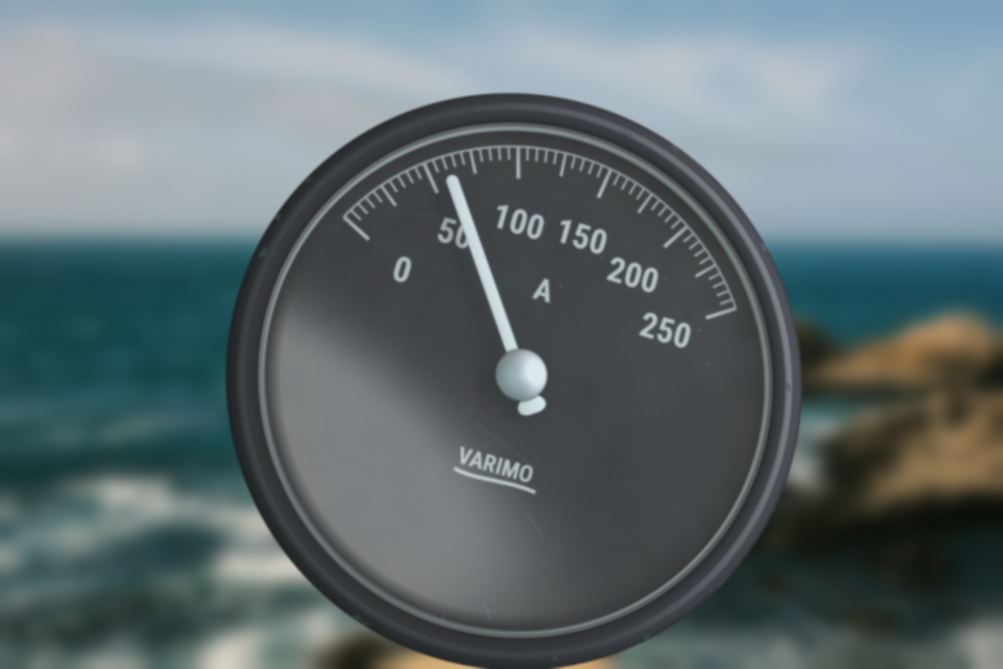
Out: {"value": 60, "unit": "A"}
